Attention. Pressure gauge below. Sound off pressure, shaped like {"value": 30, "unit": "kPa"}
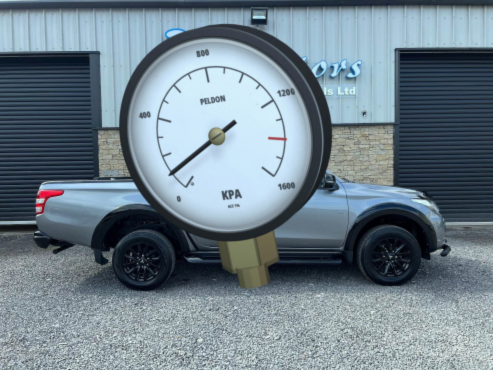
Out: {"value": 100, "unit": "kPa"}
